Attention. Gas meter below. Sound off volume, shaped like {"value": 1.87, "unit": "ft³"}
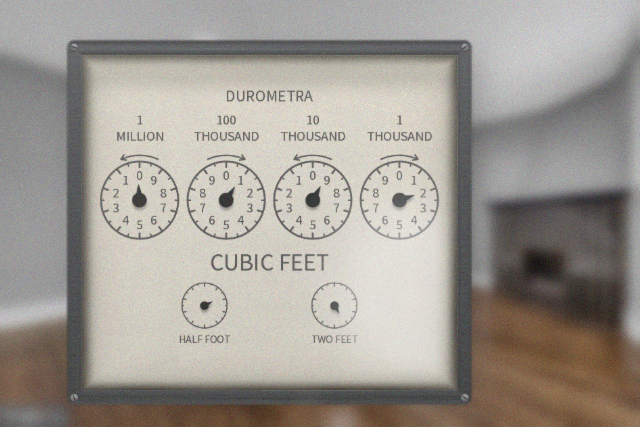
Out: {"value": 9200, "unit": "ft³"}
